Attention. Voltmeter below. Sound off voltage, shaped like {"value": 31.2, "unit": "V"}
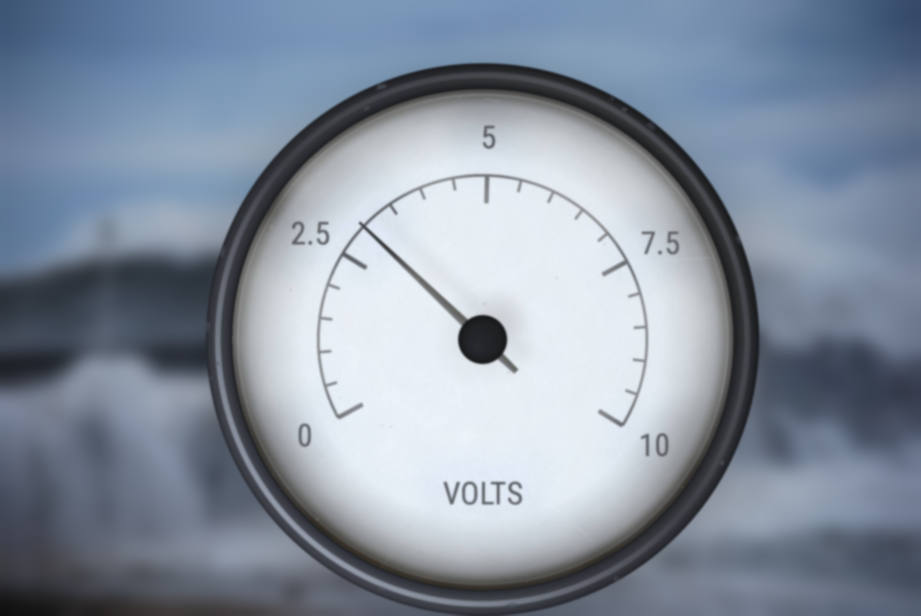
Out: {"value": 3, "unit": "V"}
